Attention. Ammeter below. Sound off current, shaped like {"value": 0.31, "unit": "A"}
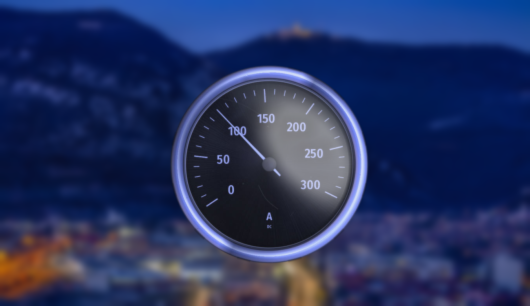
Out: {"value": 100, "unit": "A"}
